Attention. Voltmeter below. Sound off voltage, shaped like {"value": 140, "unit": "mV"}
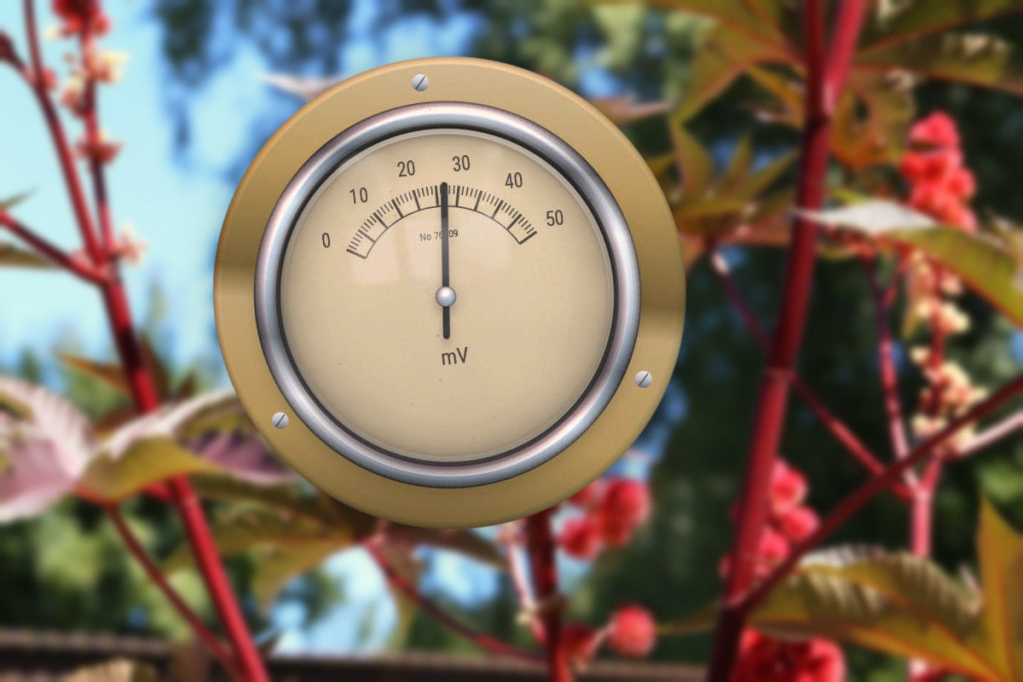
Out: {"value": 27, "unit": "mV"}
